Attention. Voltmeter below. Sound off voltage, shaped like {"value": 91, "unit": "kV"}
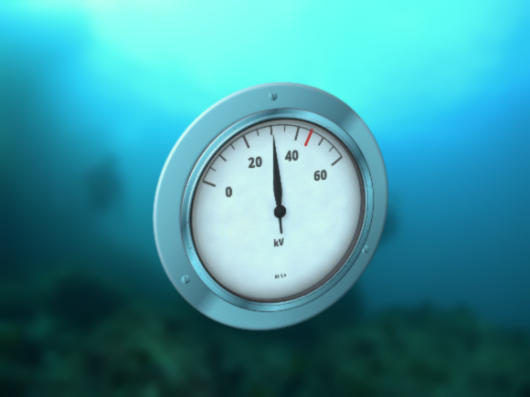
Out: {"value": 30, "unit": "kV"}
